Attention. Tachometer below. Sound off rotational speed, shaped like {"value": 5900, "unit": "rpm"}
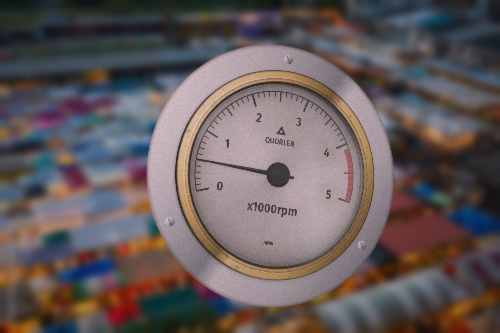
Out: {"value": 500, "unit": "rpm"}
